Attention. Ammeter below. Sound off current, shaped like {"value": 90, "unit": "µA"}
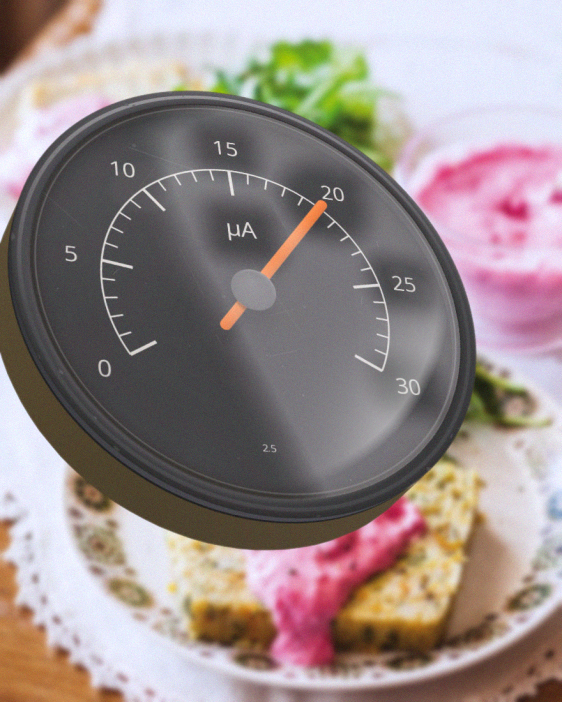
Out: {"value": 20, "unit": "µA"}
